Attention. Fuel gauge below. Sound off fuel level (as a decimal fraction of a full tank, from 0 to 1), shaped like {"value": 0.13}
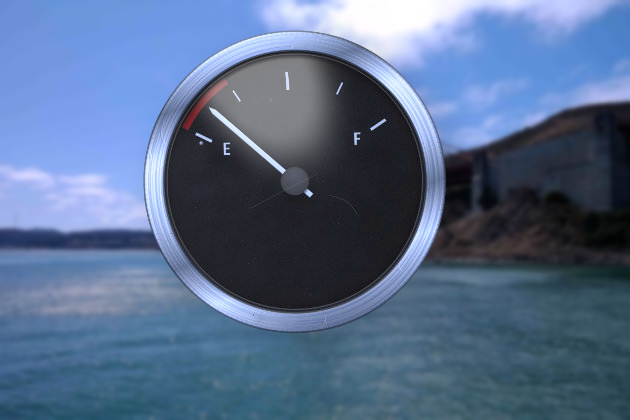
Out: {"value": 0.125}
